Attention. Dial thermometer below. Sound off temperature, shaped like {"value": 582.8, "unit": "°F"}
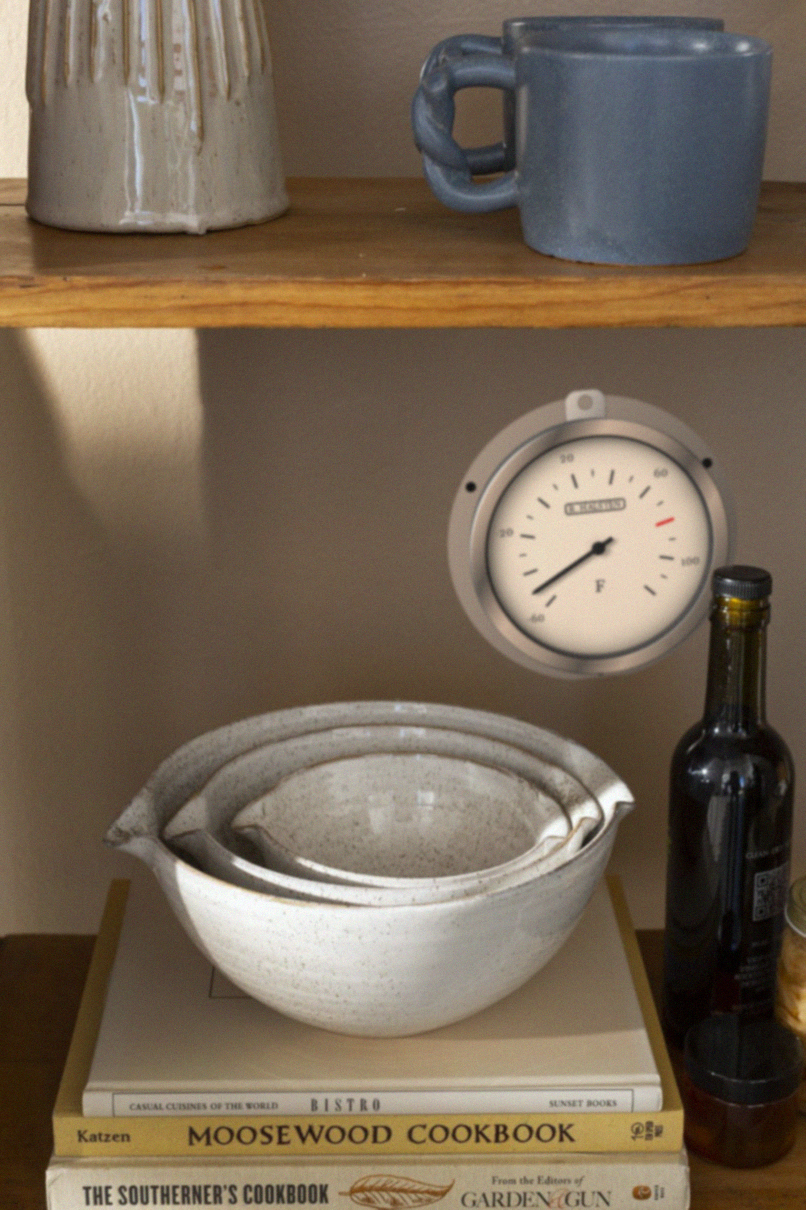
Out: {"value": -50, "unit": "°F"}
